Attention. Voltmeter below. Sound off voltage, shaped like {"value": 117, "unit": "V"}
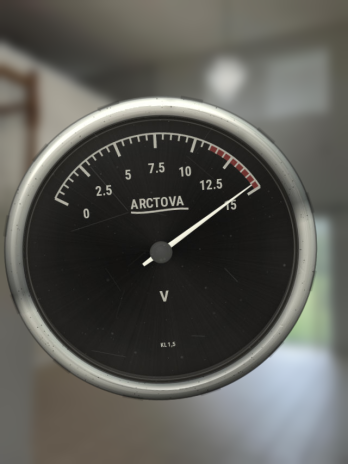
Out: {"value": 14.5, "unit": "V"}
